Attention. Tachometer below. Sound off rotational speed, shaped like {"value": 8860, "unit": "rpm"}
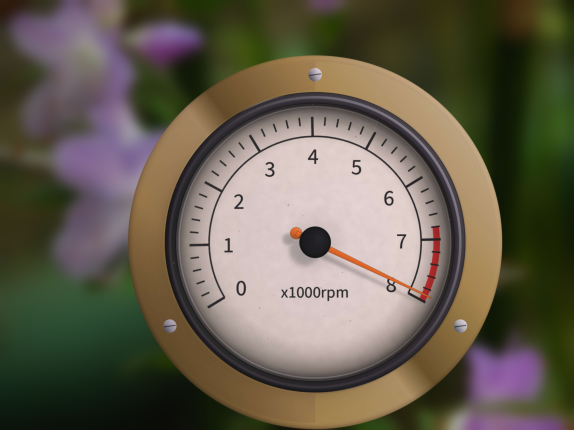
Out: {"value": 7900, "unit": "rpm"}
